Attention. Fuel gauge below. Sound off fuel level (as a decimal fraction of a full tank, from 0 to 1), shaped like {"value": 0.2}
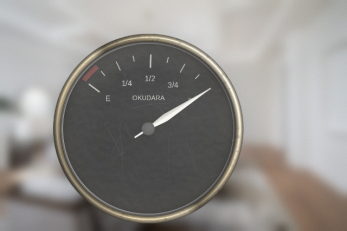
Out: {"value": 1}
